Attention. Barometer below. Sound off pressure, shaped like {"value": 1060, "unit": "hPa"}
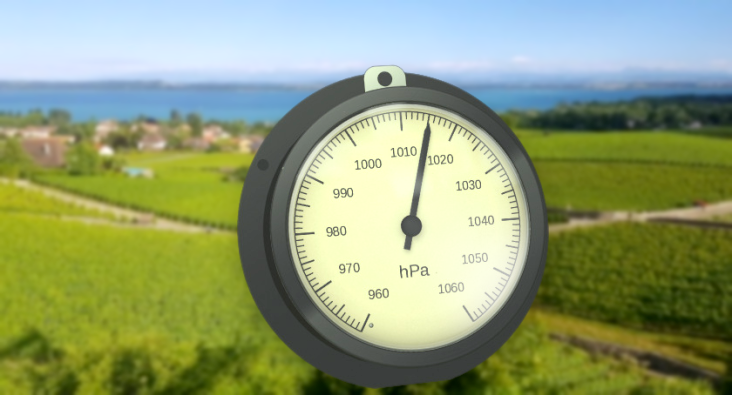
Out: {"value": 1015, "unit": "hPa"}
